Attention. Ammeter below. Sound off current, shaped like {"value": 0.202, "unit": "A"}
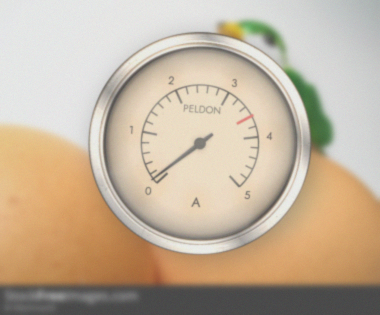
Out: {"value": 0.1, "unit": "A"}
